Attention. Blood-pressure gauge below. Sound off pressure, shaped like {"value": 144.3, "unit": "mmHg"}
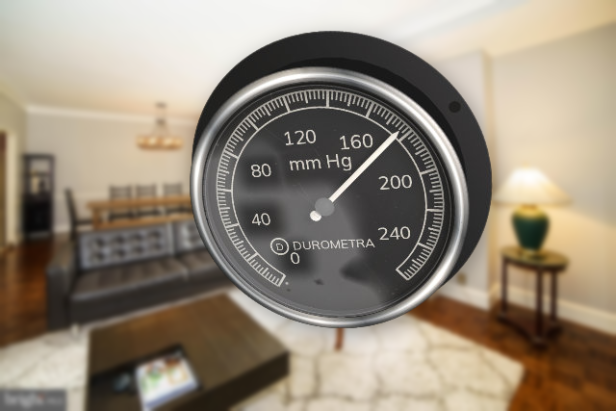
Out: {"value": 176, "unit": "mmHg"}
